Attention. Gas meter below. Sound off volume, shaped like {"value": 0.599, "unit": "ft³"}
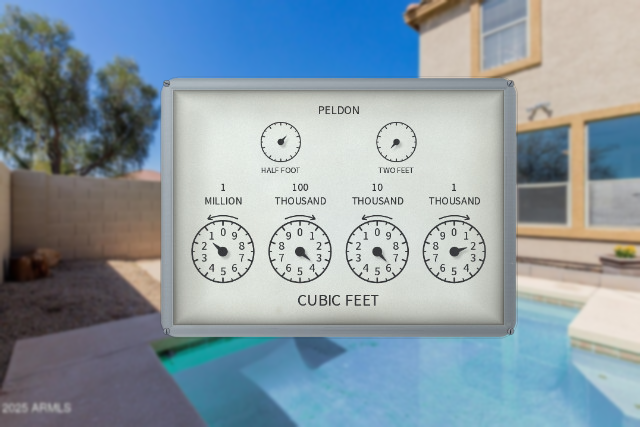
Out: {"value": 136200, "unit": "ft³"}
